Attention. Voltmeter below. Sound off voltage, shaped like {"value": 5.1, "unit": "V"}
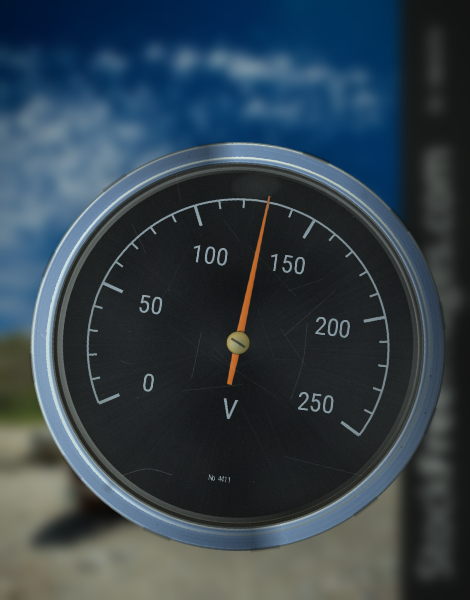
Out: {"value": 130, "unit": "V"}
